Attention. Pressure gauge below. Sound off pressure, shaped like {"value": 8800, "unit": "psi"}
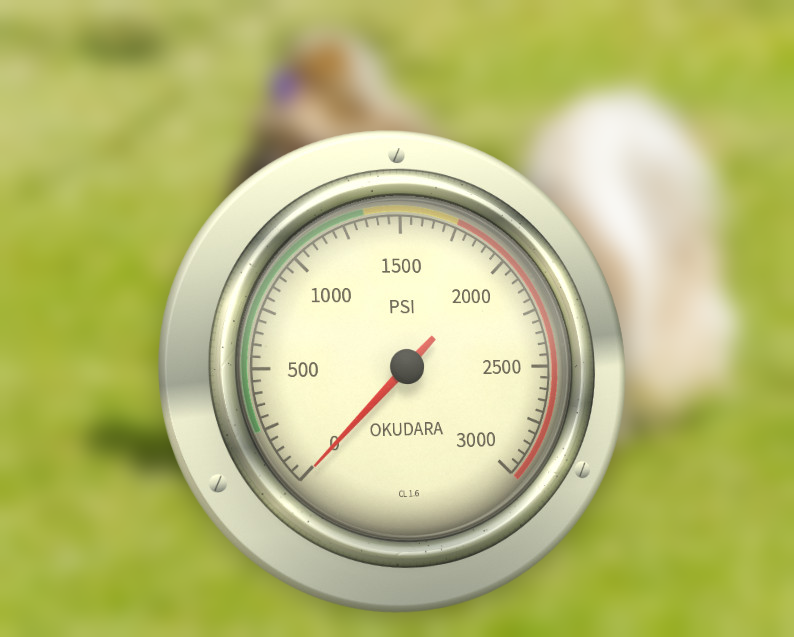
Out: {"value": 0, "unit": "psi"}
